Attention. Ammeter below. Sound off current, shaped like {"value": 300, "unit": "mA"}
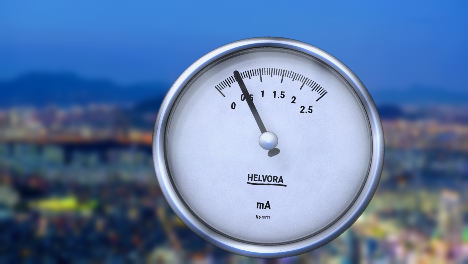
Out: {"value": 0.5, "unit": "mA"}
